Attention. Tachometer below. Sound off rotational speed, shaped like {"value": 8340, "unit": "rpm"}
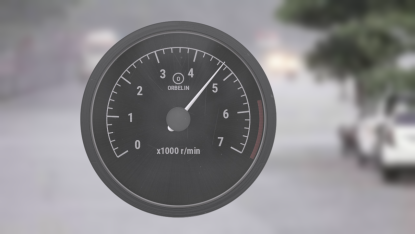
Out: {"value": 4700, "unit": "rpm"}
